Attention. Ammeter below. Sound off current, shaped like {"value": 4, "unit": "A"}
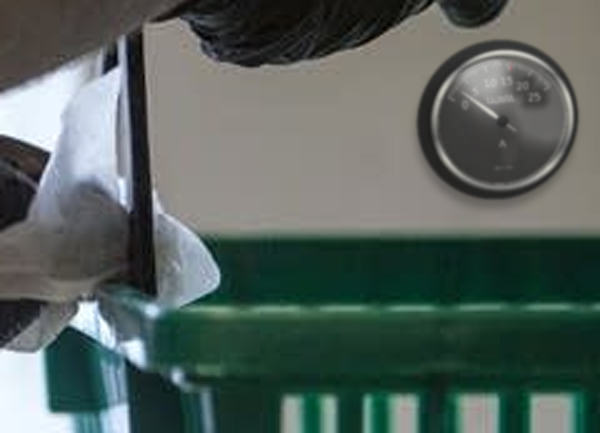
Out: {"value": 2.5, "unit": "A"}
